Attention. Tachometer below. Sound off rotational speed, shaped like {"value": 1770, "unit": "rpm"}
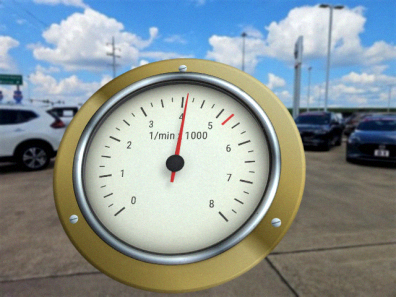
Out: {"value": 4125, "unit": "rpm"}
